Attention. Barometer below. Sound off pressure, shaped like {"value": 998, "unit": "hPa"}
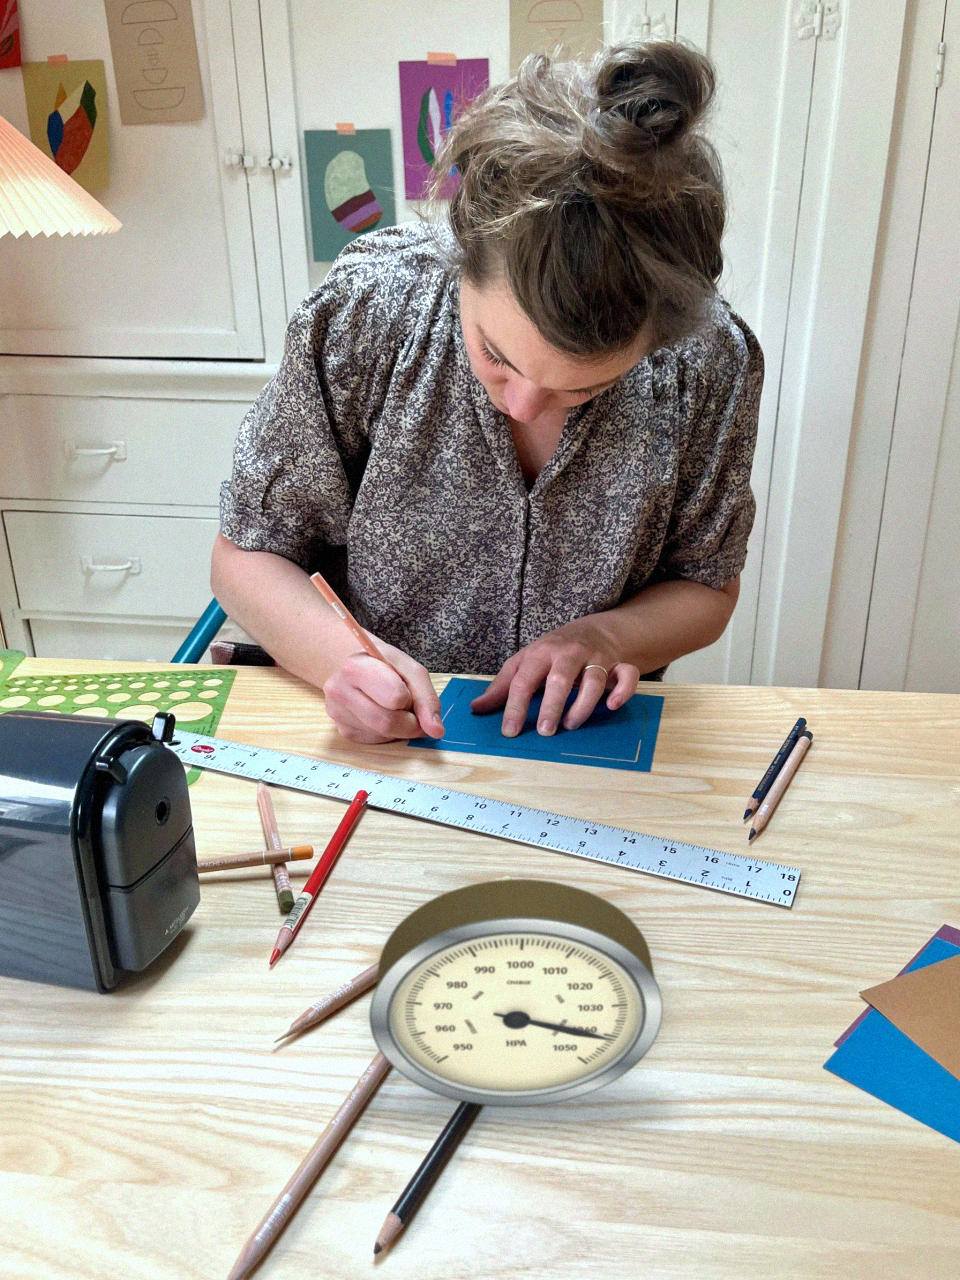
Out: {"value": 1040, "unit": "hPa"}
